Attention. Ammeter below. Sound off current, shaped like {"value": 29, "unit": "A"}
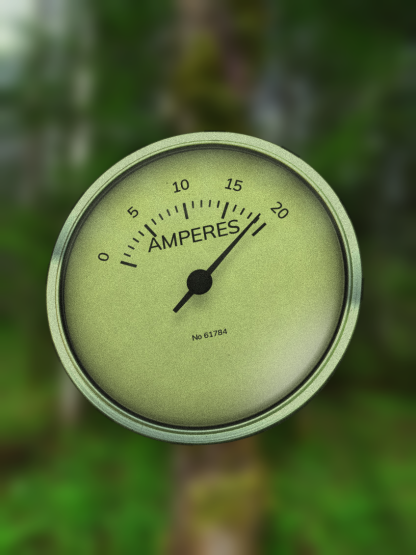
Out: {"value": 19, "unit": "A"}
